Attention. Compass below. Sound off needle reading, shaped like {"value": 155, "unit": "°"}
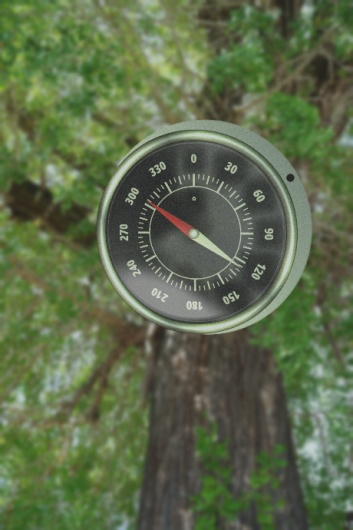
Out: {"value": 305, "unit": "°"}
